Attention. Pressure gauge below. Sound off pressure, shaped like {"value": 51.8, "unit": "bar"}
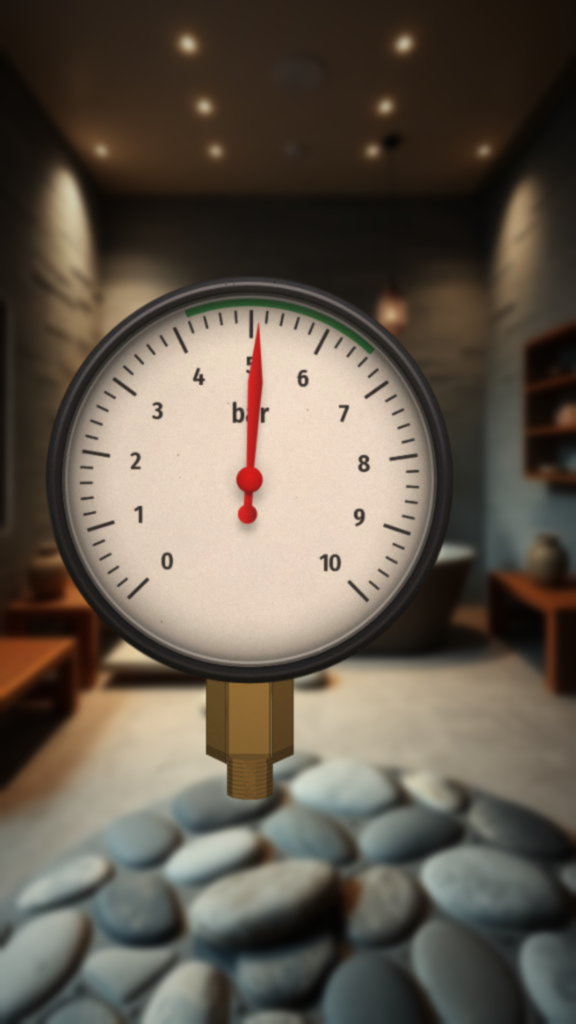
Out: {"value": 5.1, "unit": "bar"}
